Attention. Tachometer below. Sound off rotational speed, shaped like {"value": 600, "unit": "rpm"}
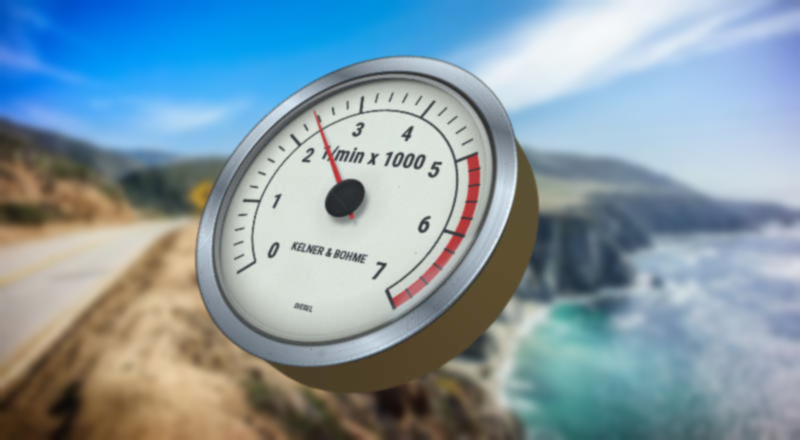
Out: {"value": 2400, "unit": "rpm"}
